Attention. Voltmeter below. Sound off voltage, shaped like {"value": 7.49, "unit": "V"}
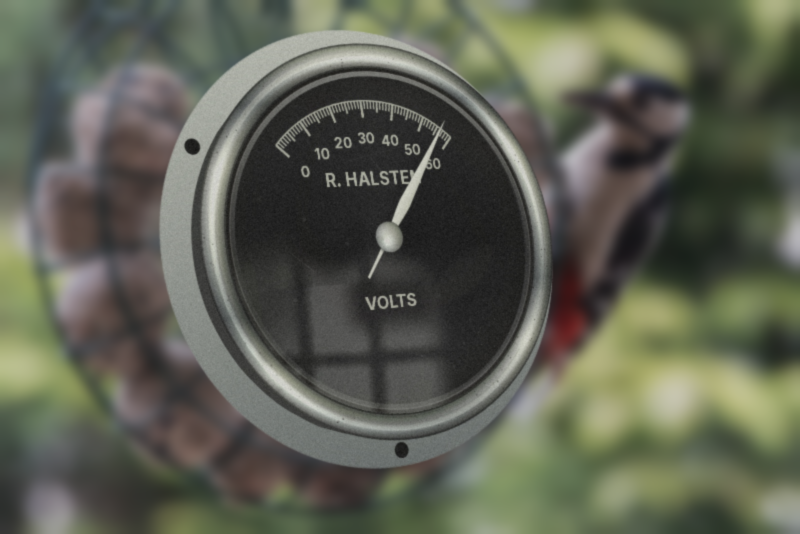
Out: {"value": 55, "unit": "V"}
